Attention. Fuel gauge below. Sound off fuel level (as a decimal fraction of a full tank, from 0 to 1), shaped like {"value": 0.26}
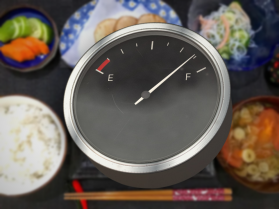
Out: {"value": 0.875}
